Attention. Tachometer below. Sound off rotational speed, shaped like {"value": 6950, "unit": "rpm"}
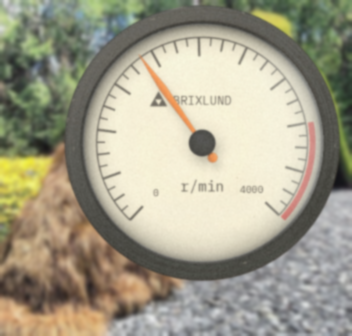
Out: {"value": 1500, "unit": "rpm"}
